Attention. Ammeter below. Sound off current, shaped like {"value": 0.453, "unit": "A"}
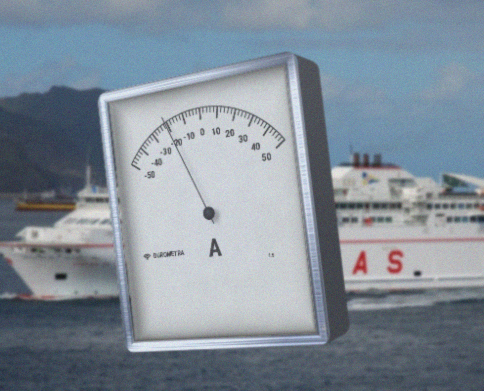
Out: {"value": -20, "unit": "A"}
